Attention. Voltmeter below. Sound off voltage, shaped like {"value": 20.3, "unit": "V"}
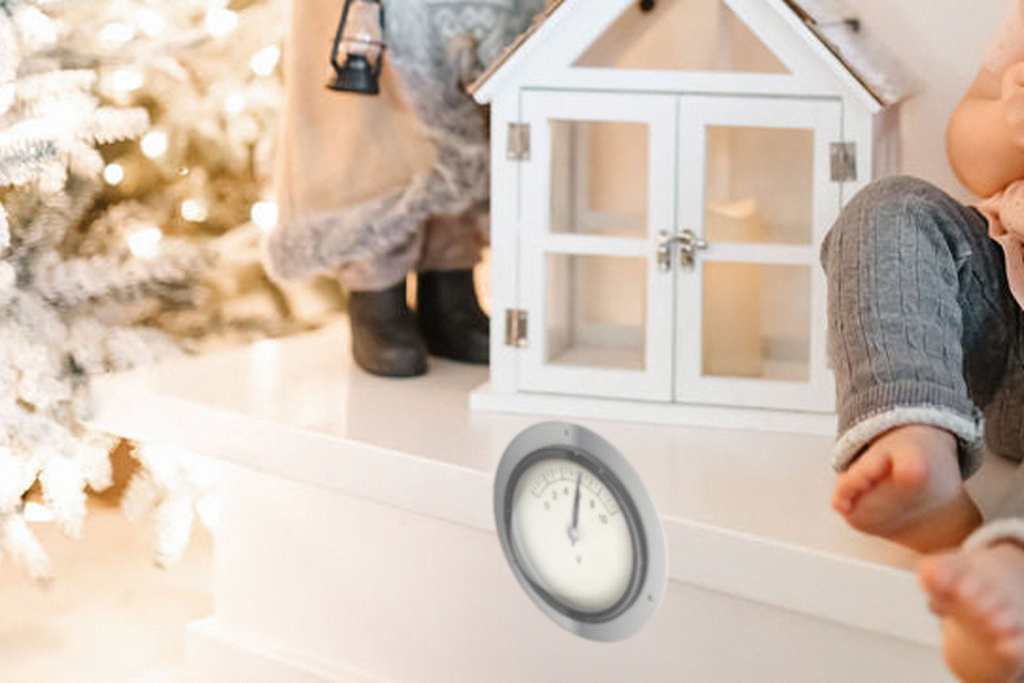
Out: {"value": 6, "unit": "V"}
